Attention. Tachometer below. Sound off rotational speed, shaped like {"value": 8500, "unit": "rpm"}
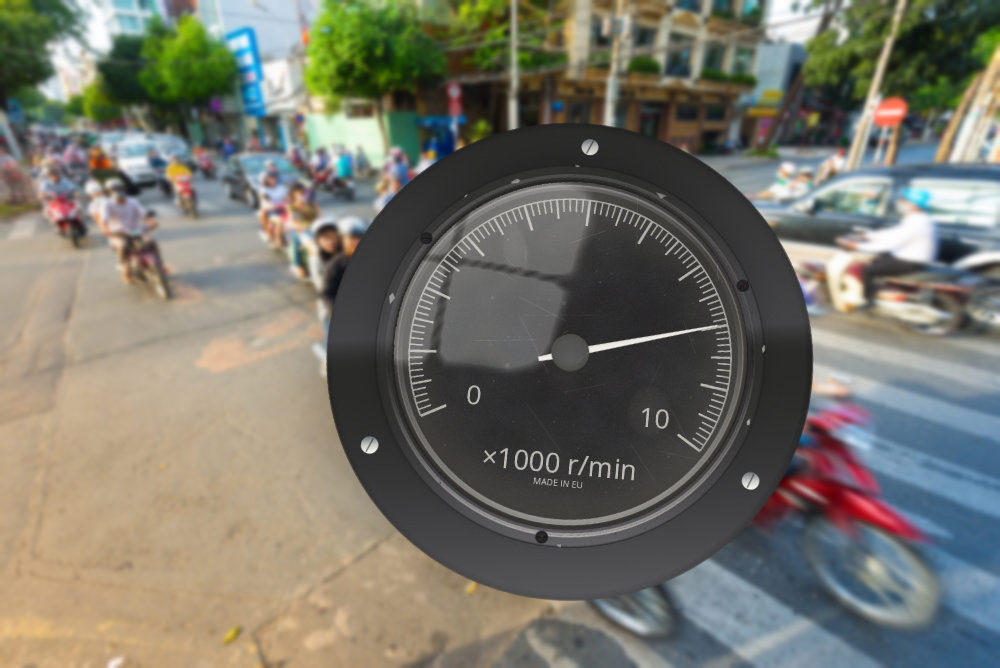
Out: {"value": 8000, "unit": "rpm"}
